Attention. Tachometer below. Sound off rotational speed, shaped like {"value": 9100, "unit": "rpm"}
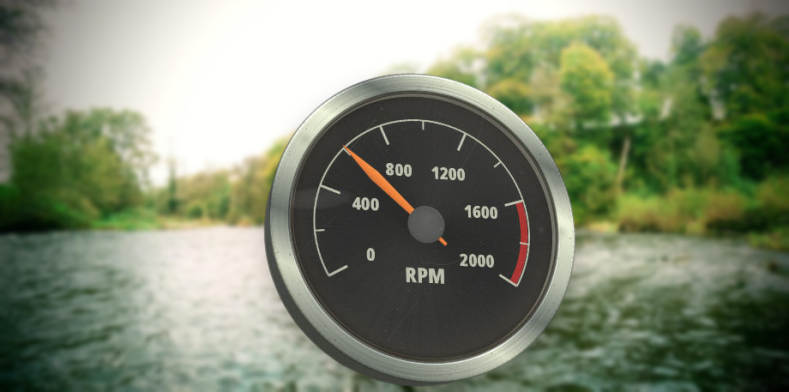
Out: {"value": 600, "unit": "rpm"}
